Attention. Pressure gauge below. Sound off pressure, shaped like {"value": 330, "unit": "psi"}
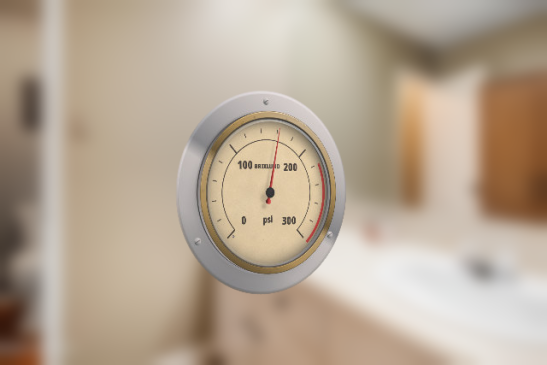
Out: {"value": 160, "unit": "psi"}
